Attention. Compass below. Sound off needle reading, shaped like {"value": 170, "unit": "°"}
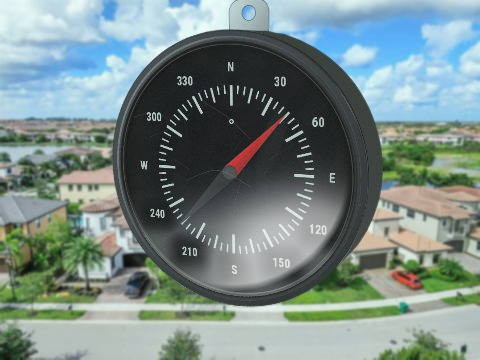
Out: {"value": 45, "unit": "°"}
